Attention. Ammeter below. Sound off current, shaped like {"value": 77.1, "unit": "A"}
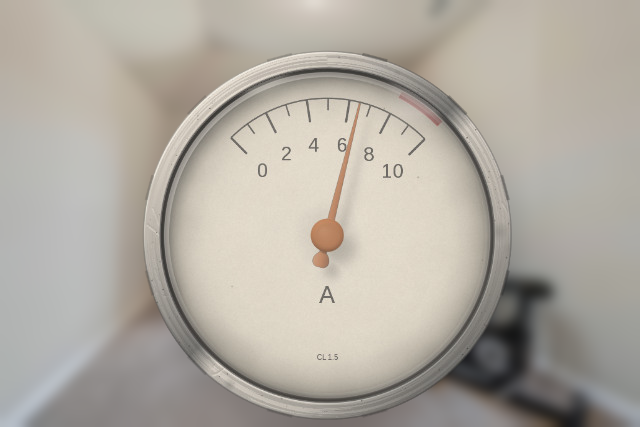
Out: {"value": 6.5, "unit": "A"}
